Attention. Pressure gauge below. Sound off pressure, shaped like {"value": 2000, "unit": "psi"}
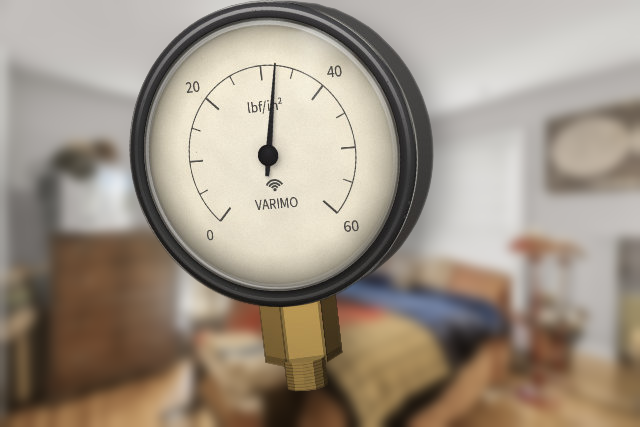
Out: {"value": 32.5, "unit": "psi"}
